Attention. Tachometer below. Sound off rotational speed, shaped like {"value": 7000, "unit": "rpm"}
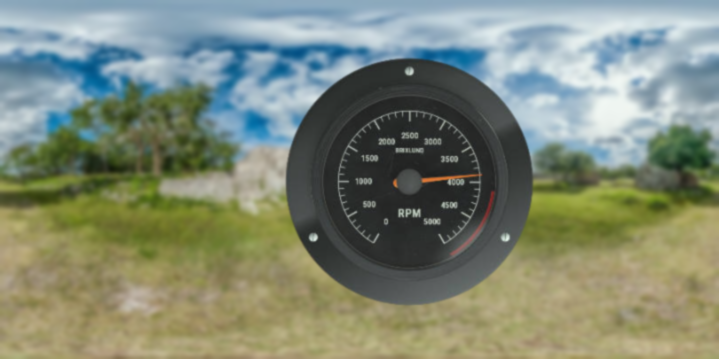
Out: {"value": 3900, "unit": "rpm"}
